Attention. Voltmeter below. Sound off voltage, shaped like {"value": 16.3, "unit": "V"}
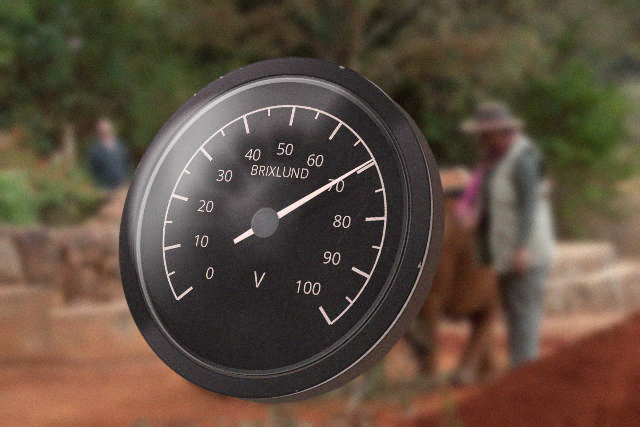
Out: {"value": 70, "unit": "V"}
